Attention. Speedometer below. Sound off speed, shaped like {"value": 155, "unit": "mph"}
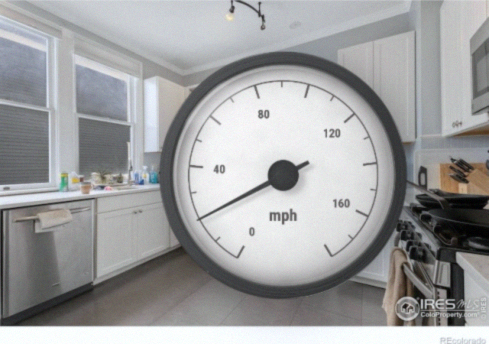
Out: {"value": 20, "unit": "mph"}
